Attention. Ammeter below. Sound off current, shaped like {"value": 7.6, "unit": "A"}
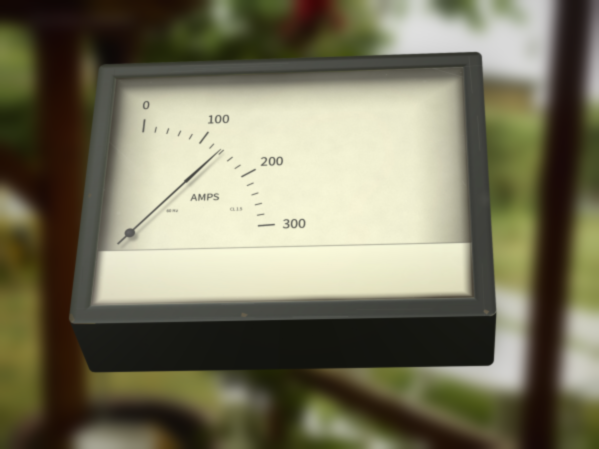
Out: {"value": 140, "unit": "A"}
